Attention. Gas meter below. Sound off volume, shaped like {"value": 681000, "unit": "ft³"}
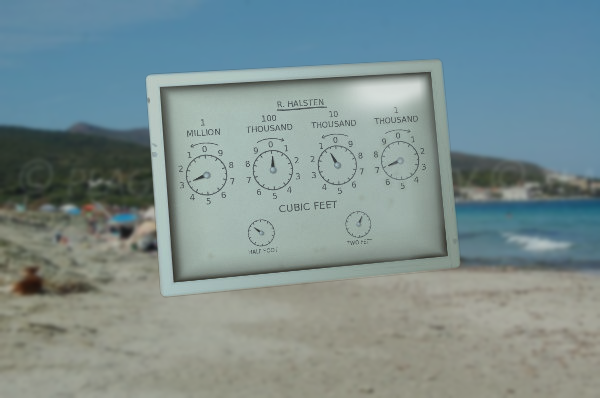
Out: {"value": 300700, "unit": "ft³"}
